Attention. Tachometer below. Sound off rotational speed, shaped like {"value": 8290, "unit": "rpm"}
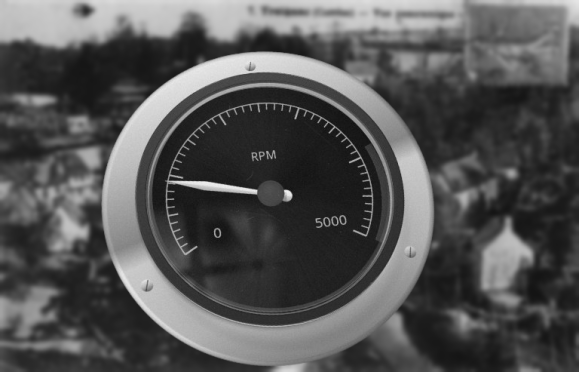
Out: {"value": 900, "unit": "rpm"}
